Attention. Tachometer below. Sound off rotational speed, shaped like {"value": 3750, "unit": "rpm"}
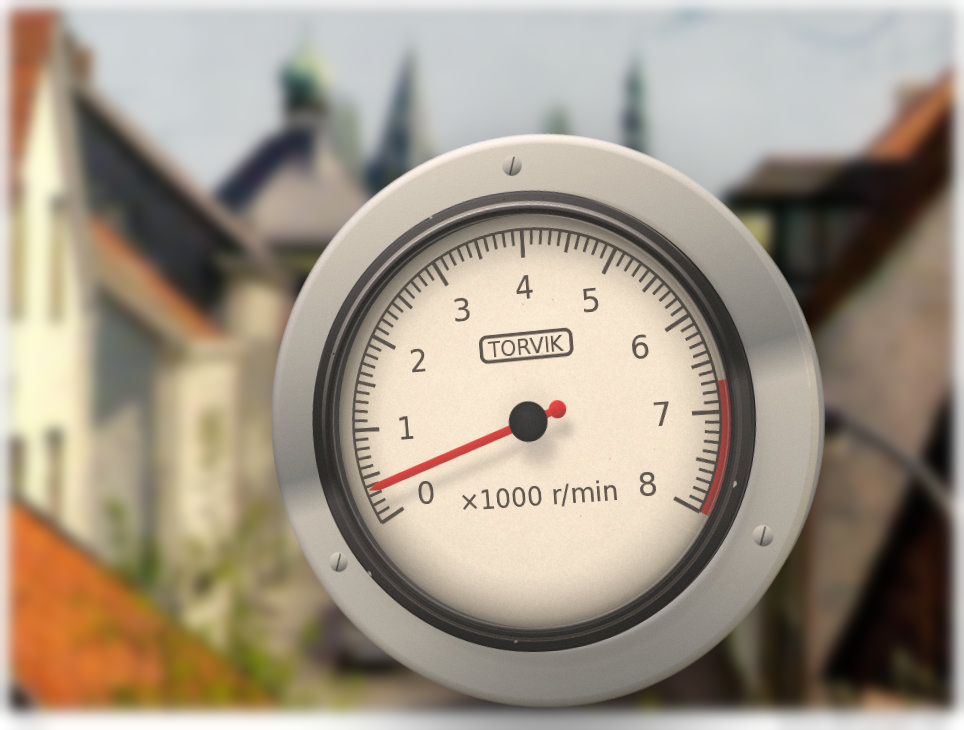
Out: {"value": 350, "unit": "rpm"}
